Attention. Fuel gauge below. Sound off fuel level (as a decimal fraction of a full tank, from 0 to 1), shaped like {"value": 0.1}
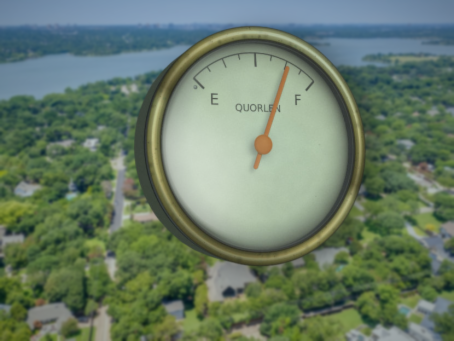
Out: {"value": 0.75}
